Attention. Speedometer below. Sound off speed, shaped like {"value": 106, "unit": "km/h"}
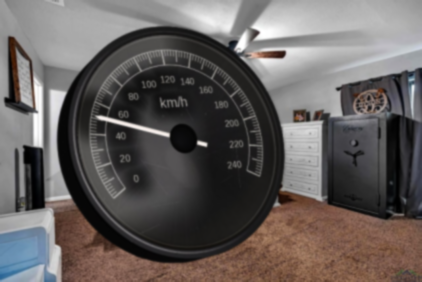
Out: {"value": 50, "unit": "km/h"}
